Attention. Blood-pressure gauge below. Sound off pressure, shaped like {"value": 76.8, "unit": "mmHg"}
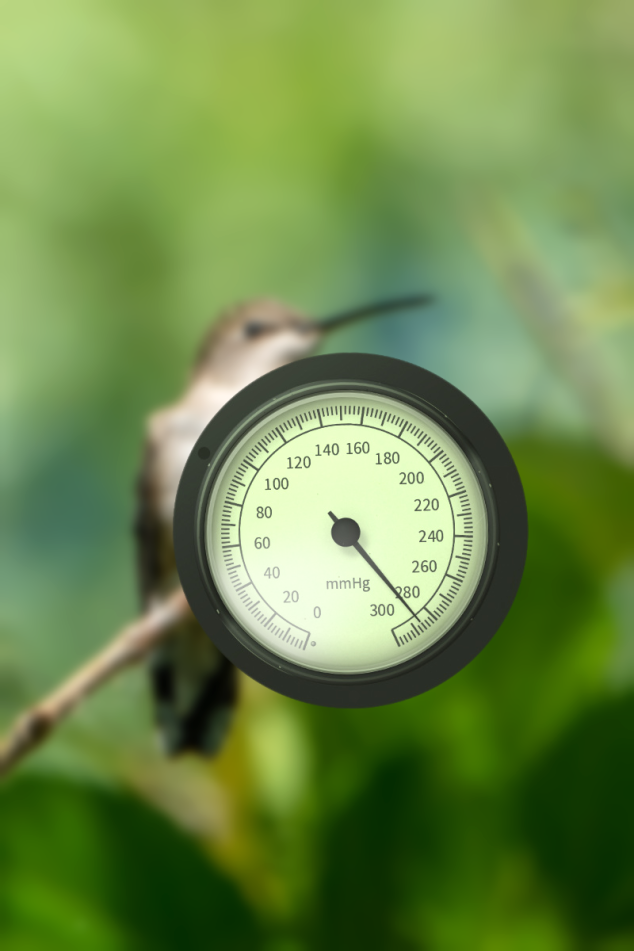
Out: {"value": 286, "unit": "mmHg"}
